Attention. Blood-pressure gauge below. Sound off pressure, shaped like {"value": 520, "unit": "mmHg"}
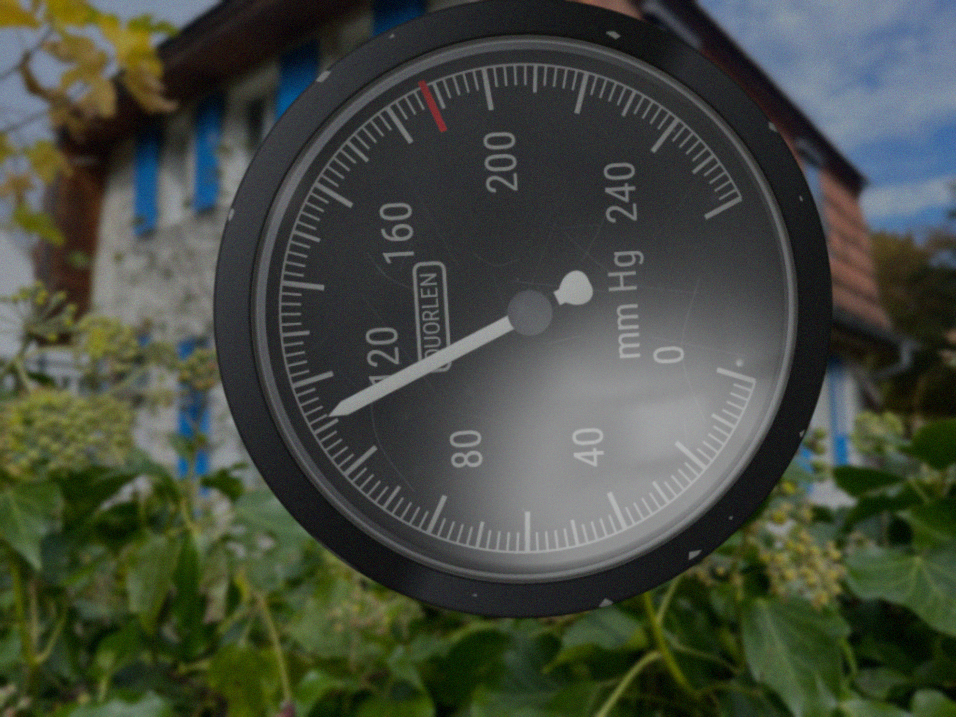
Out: {"value": 112, "unit": "mmHg"}
